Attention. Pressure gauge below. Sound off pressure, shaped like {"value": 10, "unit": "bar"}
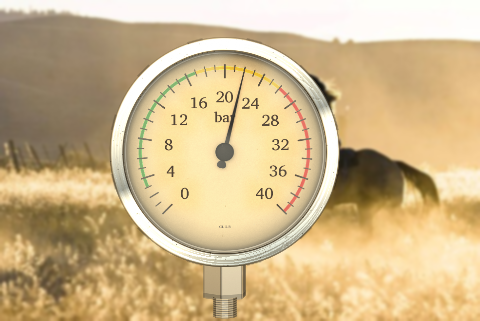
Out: {"value": 22, "unit": "bar"}
